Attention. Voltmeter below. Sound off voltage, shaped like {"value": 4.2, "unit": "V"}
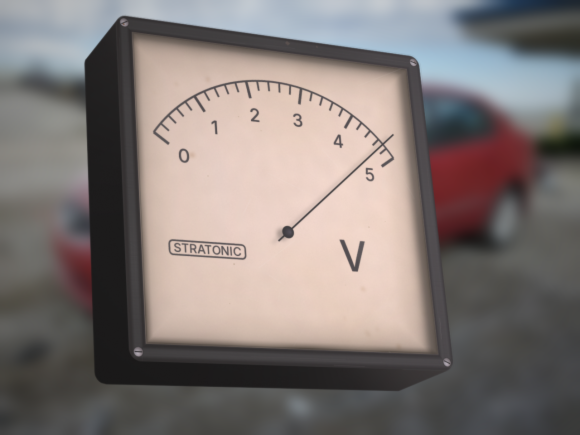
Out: {"value": 4.7, "unit": "V"}
